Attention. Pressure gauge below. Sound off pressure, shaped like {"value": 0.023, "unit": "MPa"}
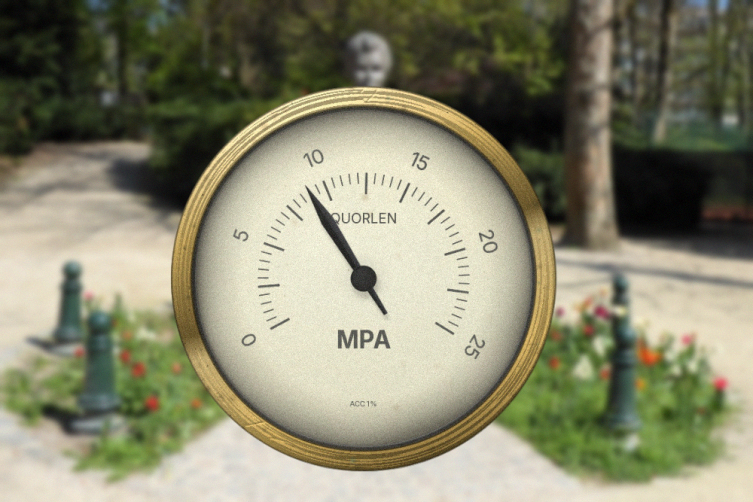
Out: {"value": 9, "unit": "MPa"}
